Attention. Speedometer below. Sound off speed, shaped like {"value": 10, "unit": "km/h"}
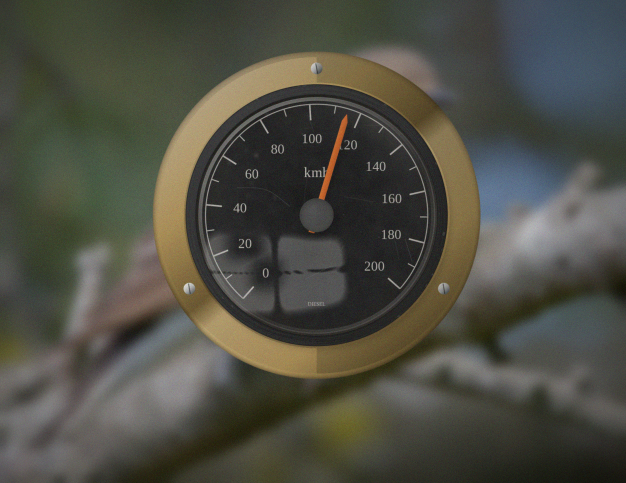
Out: {"value": 115, "unit": "km/h"}
